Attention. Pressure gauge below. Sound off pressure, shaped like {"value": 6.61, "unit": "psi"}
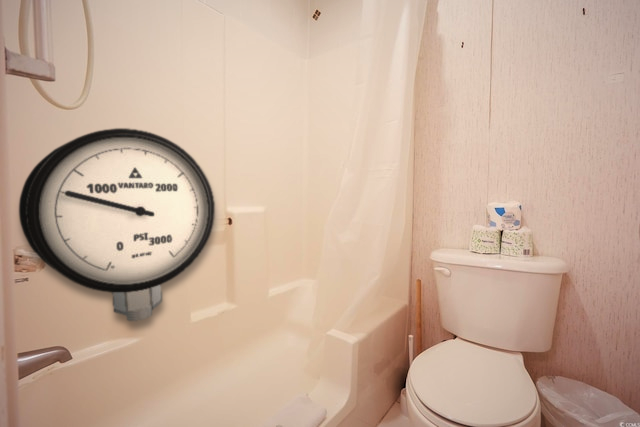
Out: {"value": 800, "unit": "psi"}
